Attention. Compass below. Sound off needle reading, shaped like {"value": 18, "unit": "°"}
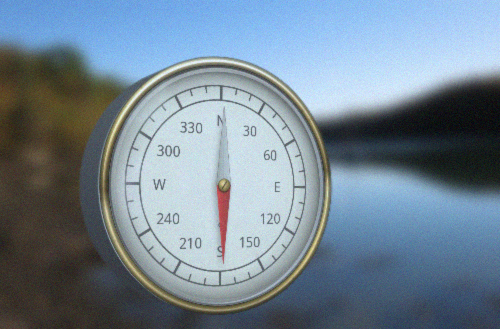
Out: {"value": 180, "unit": "°"}
